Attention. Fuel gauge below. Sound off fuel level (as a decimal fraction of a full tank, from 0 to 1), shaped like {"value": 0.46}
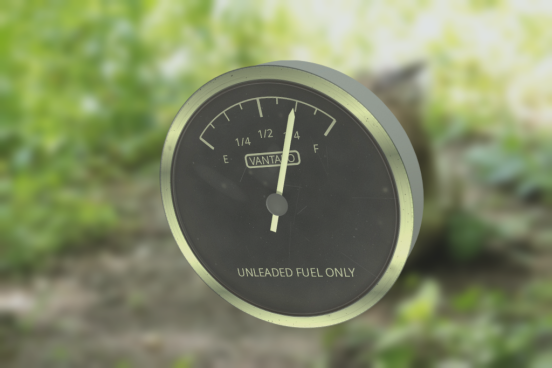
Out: {"value": 0.75}
